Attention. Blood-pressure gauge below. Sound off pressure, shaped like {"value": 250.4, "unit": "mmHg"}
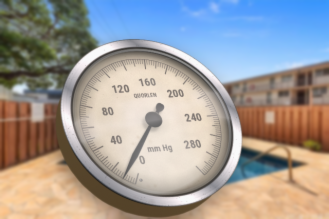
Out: {"value": 10, "unit": "mmHg"}
